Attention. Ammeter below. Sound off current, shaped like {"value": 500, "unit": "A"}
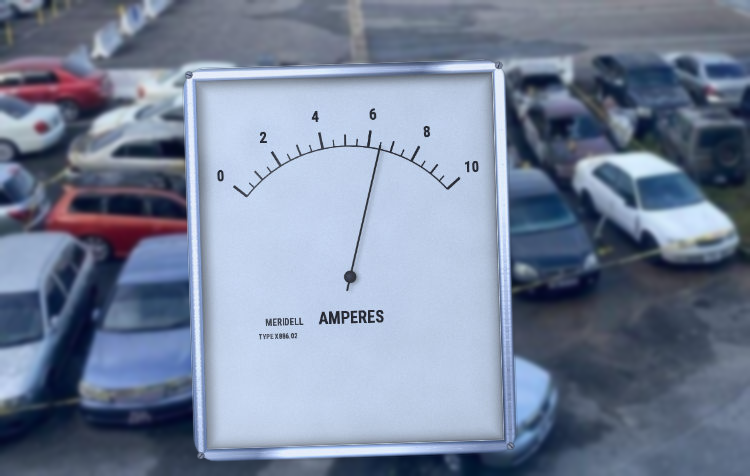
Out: {"value": 6.5, "unit": "A"}
